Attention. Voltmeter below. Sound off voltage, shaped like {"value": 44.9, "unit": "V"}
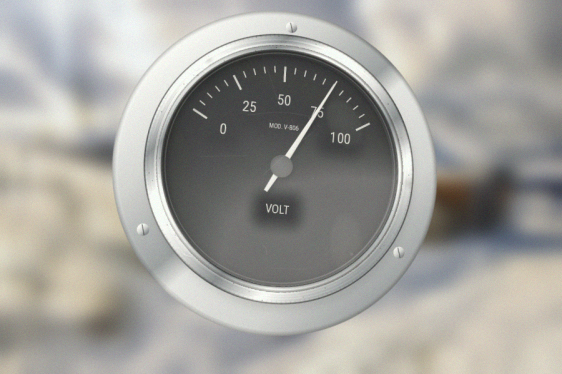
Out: {"value": 75, "unit": "V"}
